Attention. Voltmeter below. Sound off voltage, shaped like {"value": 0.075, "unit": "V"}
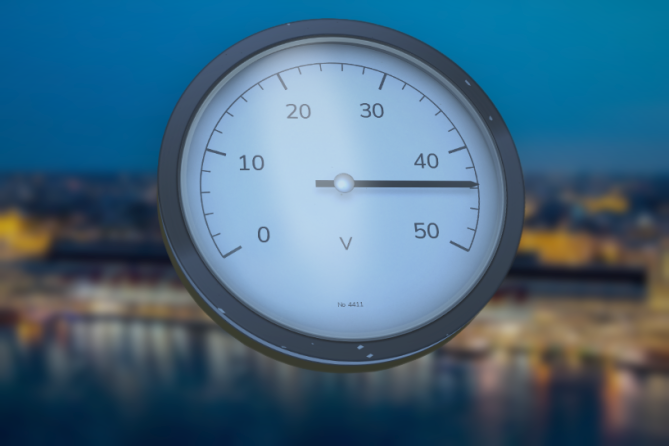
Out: {"value": 44, "unit": "V"}
